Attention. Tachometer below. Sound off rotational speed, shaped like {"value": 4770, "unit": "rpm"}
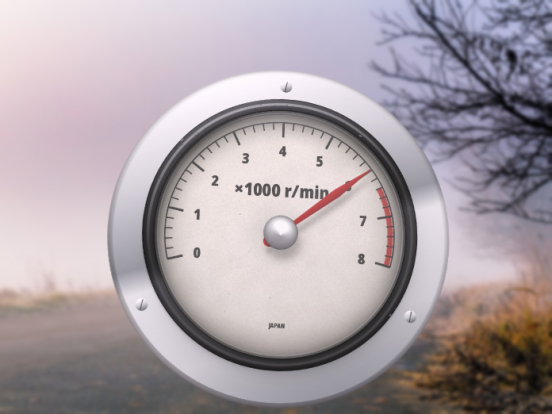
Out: {"value": 6000, "unit": "rpm"}
